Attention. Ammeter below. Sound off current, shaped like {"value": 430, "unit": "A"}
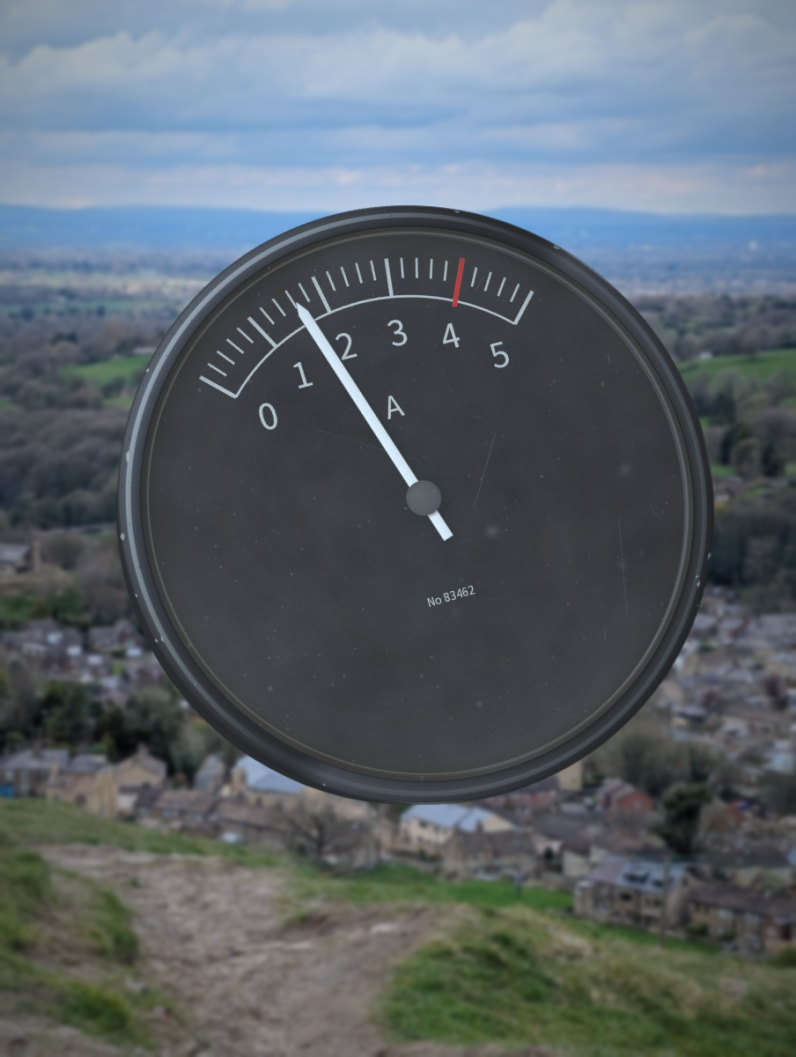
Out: {"value": 1.6, "unit": "A"}
